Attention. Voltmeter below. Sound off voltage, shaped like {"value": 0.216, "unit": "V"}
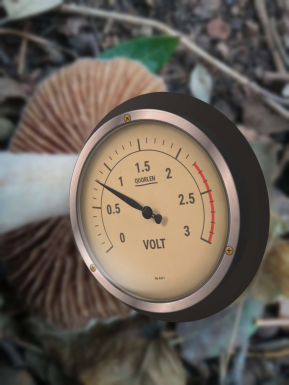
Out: {"value": 0.8, "unit": "V"}
